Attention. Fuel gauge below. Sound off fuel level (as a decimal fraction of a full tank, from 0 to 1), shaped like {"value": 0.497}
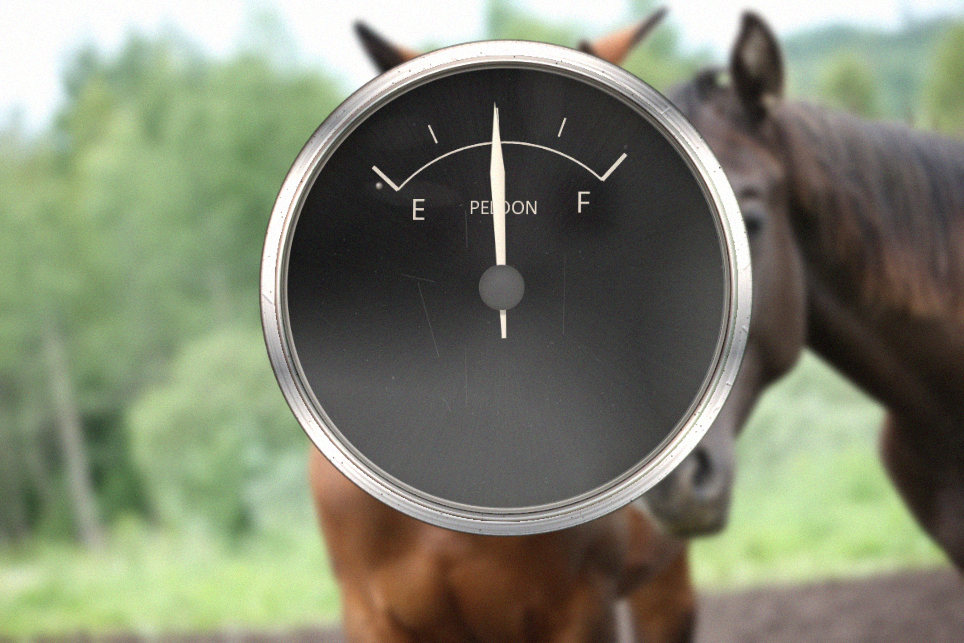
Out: {"value": 0.5}
